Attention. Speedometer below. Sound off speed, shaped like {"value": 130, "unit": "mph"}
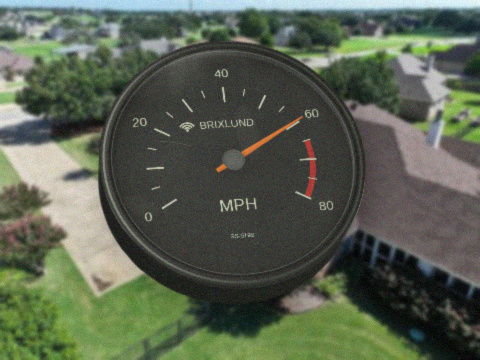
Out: {"value": 60, "unit": "mph"}
